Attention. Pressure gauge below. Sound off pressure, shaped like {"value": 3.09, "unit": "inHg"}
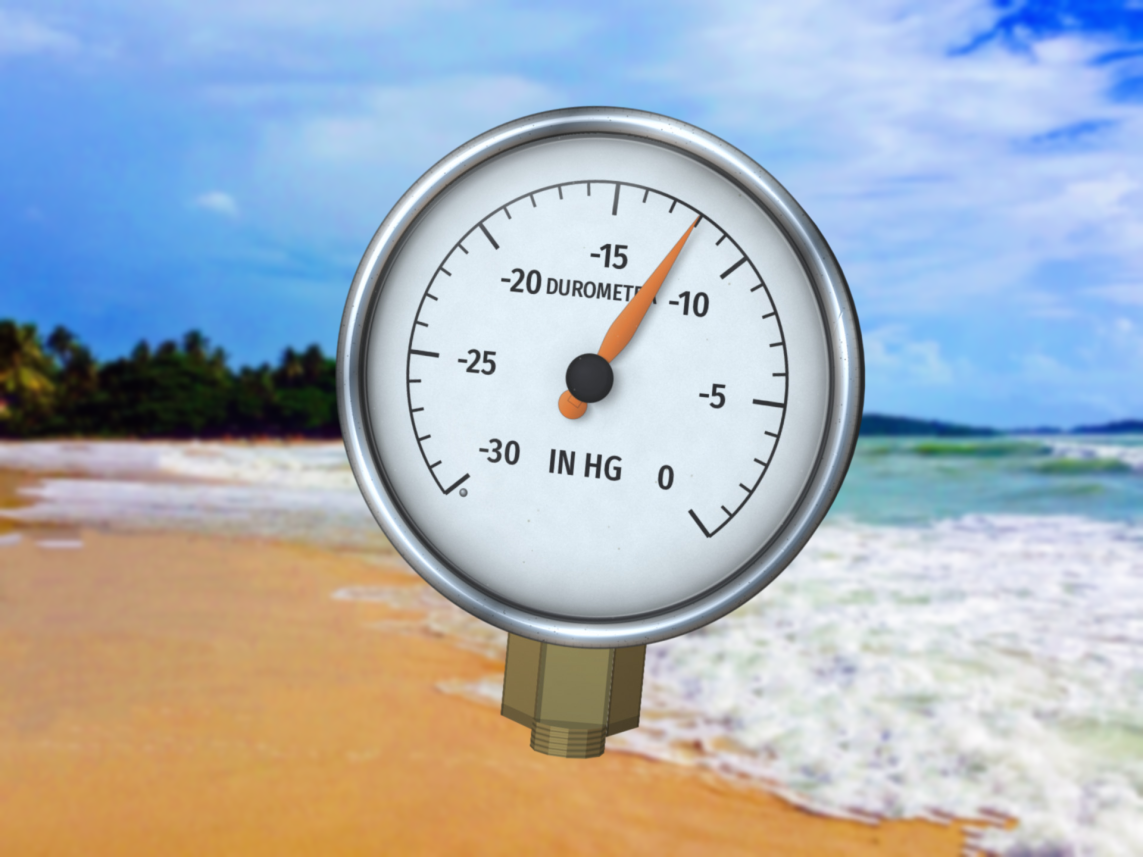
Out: {"value": -12, "unit": "inHg"}
